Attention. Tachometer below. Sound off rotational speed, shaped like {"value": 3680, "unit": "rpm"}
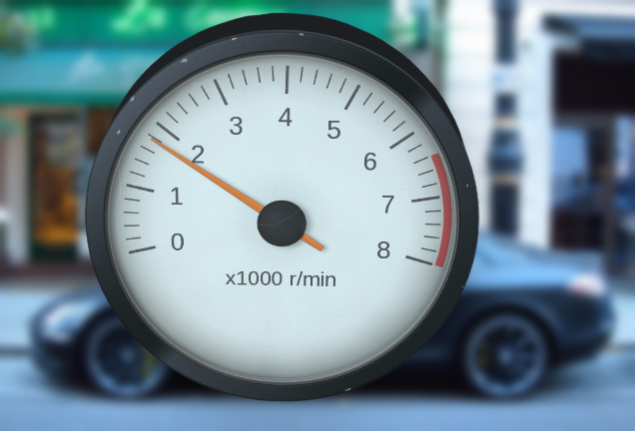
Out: {"value": 1800, "unit": "rpm"}
